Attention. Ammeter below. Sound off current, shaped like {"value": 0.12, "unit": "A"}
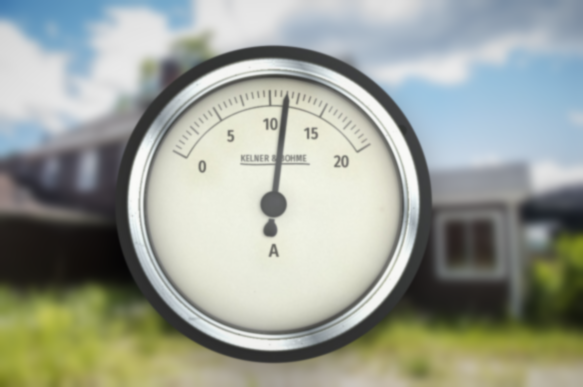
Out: {"value": 11.5, "unit": "A"}
